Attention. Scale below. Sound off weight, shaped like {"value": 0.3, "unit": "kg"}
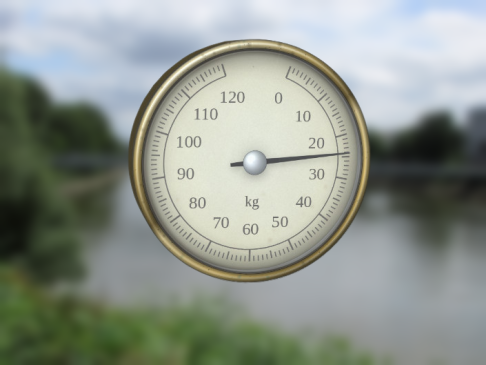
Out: {"value": 24, "unit": "kg"}
